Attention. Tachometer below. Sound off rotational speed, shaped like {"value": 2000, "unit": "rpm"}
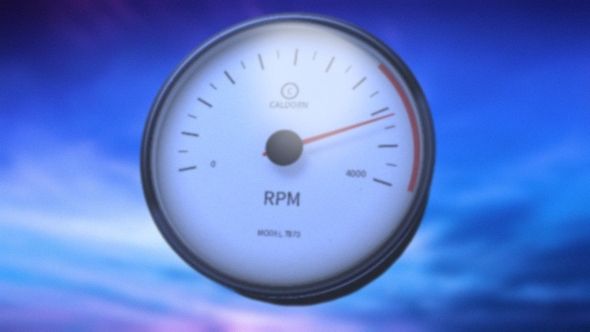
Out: {"value": 3300, "unit": "rpm"}
